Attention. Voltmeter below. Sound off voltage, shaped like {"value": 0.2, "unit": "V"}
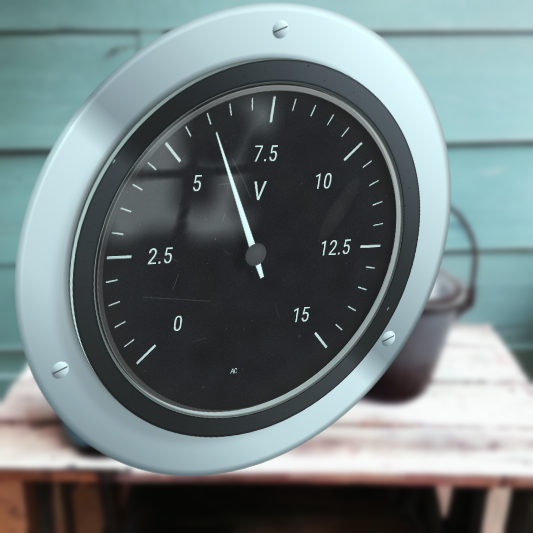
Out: {"value": 6, "unit": "V"}
